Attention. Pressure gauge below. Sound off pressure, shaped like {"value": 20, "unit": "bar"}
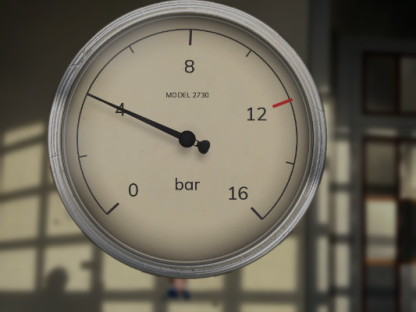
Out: {"value": 4, "unit": "bar"}
